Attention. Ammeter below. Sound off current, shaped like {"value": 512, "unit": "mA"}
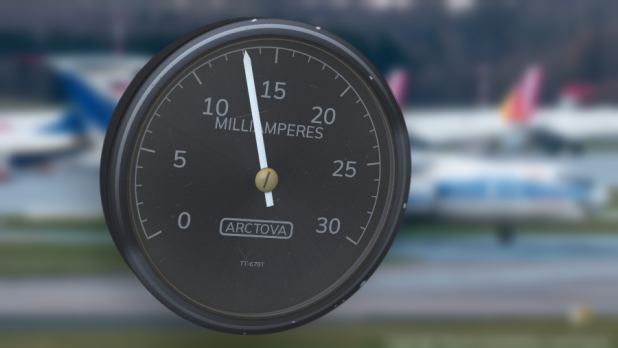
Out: {"value": 13, "unit": "mA"}
